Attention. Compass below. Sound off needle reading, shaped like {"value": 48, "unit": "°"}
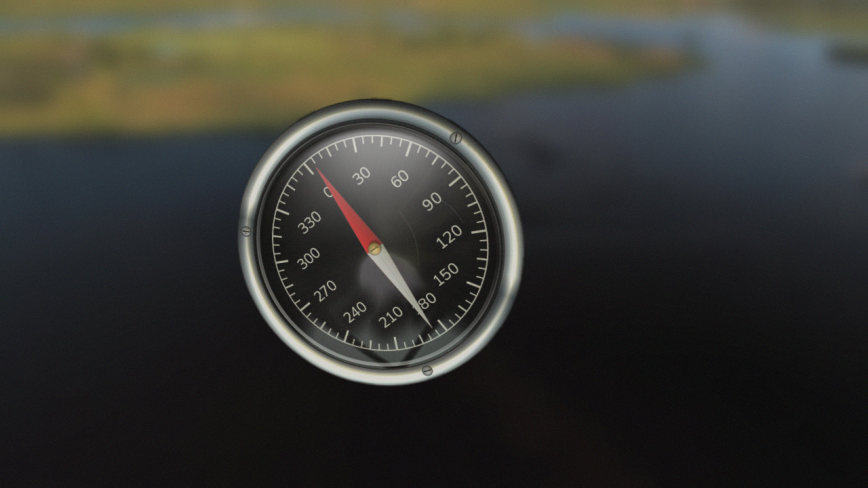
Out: {"value": 5, "unit": "°"}
